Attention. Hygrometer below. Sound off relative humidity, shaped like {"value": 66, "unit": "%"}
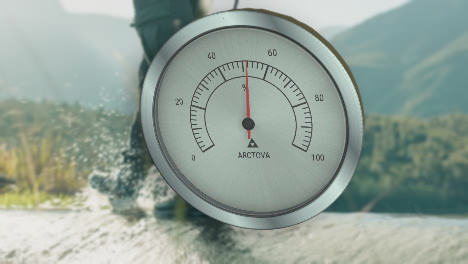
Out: {"value": 52, "unit": "%"}
